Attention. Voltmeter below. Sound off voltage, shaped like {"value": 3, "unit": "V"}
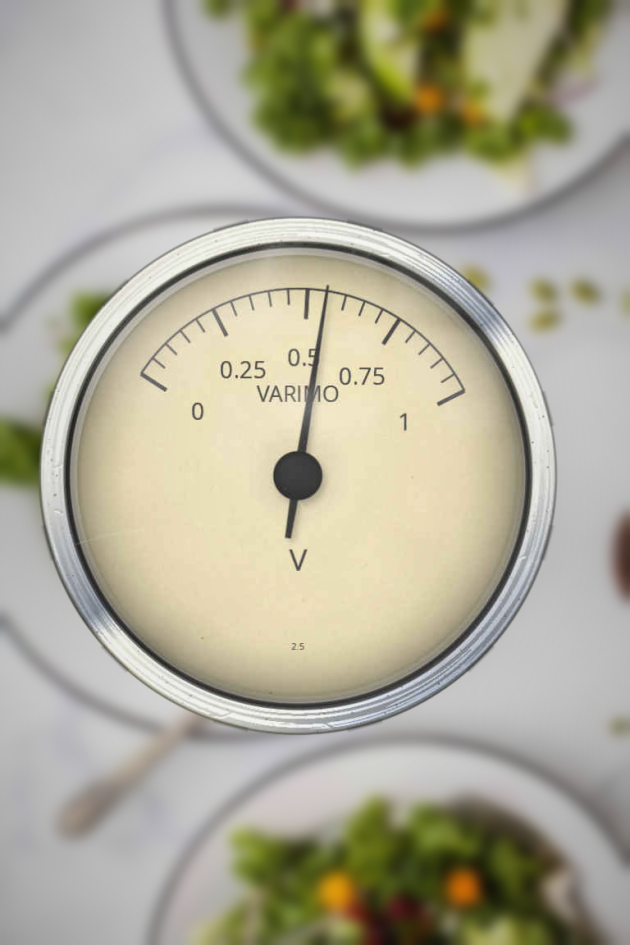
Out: {"value": 0.55, "unit": "V"}
